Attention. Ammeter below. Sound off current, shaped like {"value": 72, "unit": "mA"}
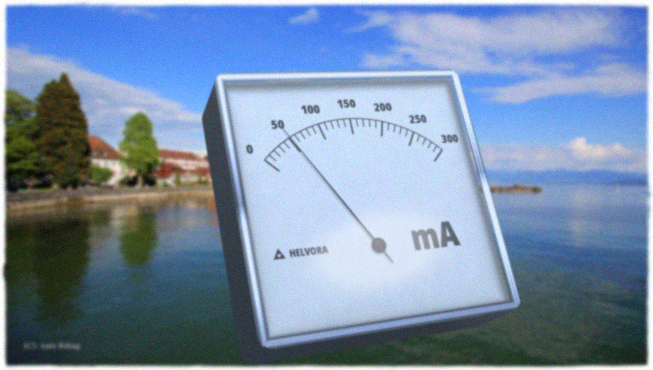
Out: {"value": 50, "unit": "mA"}
